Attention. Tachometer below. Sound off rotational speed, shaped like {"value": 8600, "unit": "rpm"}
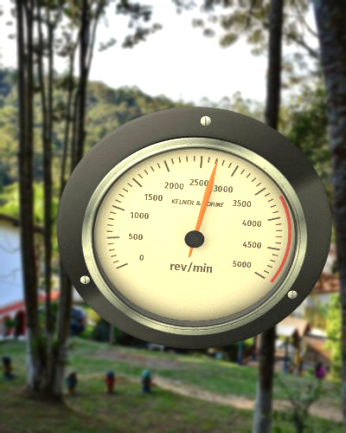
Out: {"value": 2700, "unit": "rpm"}
